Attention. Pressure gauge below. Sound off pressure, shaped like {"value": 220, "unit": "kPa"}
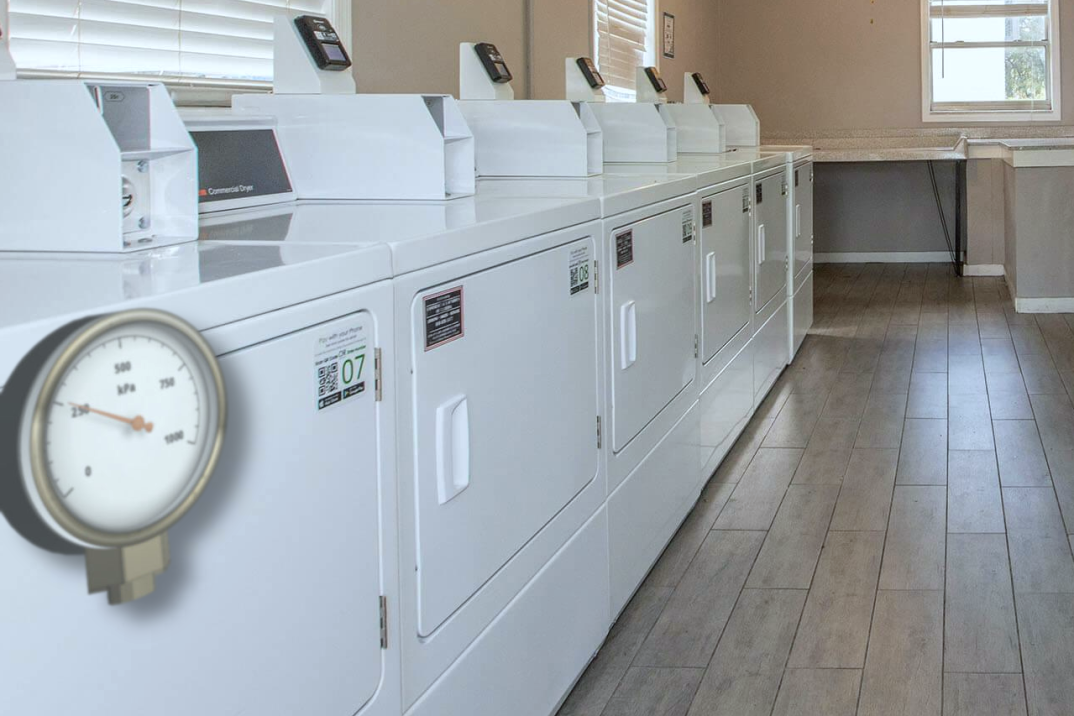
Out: {"value": 250, "unit": "kPa"}
